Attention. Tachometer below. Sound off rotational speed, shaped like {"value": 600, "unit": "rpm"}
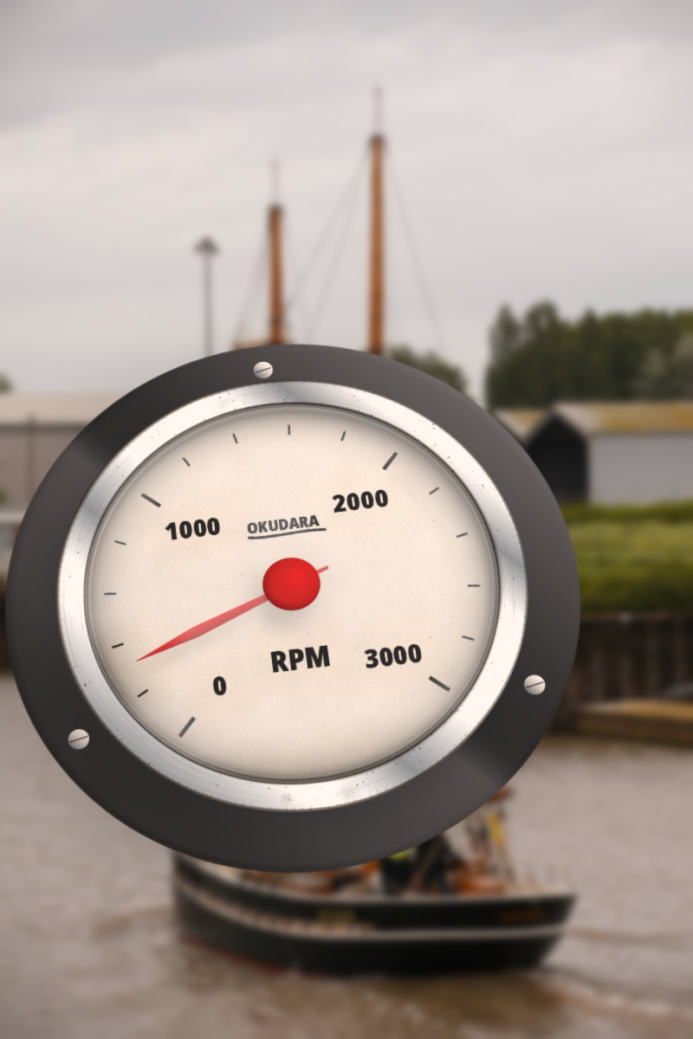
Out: {"value": 300, "unit": "rpm"}
